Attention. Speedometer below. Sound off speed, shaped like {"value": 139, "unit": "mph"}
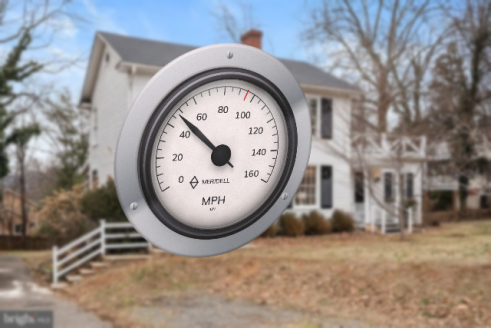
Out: {"value": 47.5, "unit": "mph"}
